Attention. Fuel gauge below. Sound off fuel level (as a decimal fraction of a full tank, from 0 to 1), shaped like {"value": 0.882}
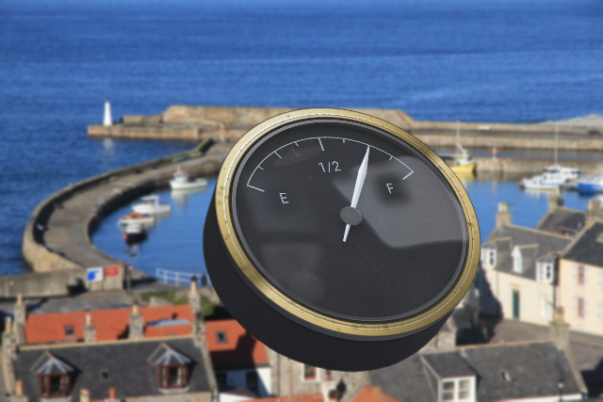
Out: {"value": 0.75}
